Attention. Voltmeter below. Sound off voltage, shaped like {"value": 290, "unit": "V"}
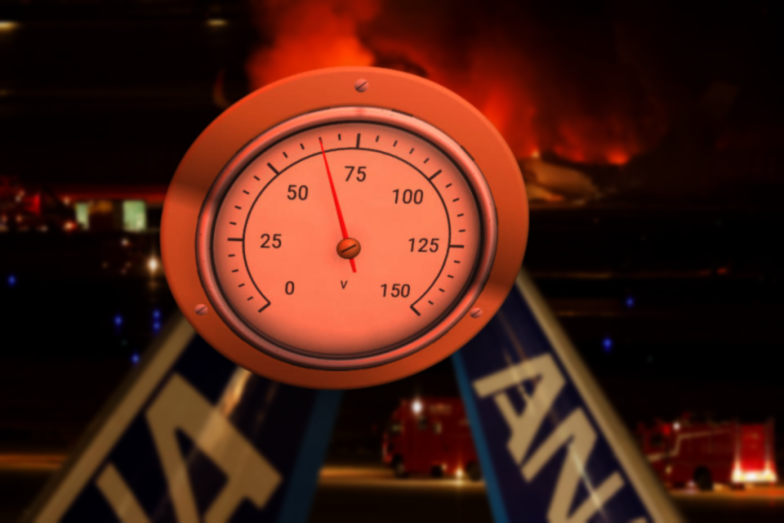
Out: {"value": 65, "unit": "V"}
